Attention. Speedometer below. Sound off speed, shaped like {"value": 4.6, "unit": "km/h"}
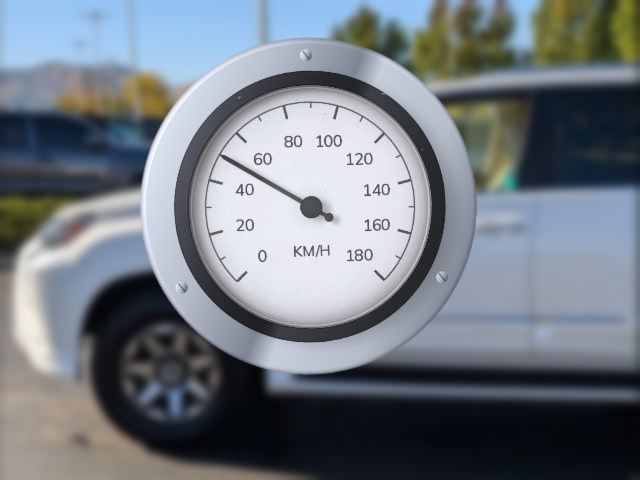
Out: {"value": 50, "unit": "km/h"}
